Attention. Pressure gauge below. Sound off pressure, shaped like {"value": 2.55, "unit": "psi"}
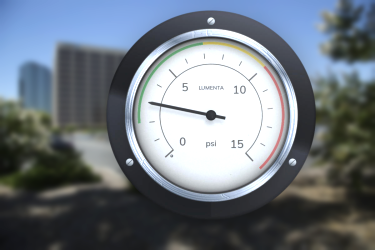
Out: {"value": 3, "unit": "psi"}
